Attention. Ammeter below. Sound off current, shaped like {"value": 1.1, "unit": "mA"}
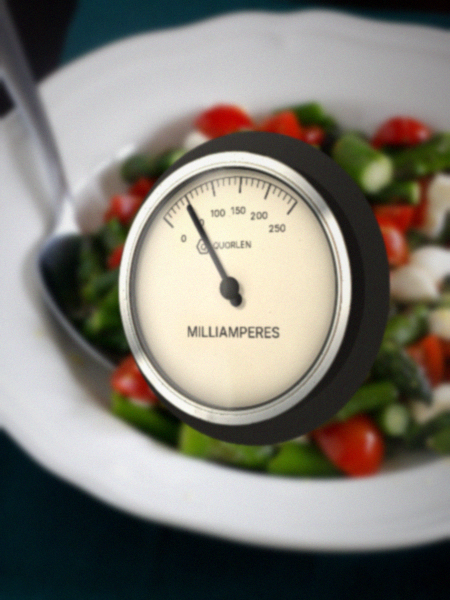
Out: {"value": 50, "unit": "mA"}
